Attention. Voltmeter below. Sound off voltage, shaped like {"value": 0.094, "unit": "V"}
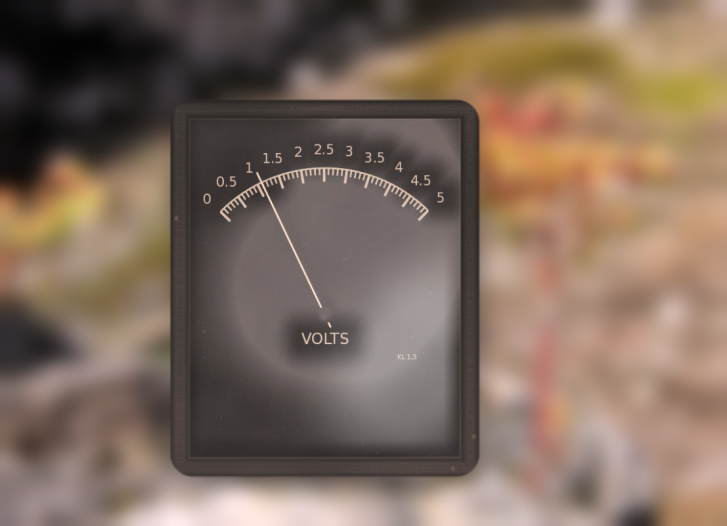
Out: {"value": 1.1, "unit": "V"}
